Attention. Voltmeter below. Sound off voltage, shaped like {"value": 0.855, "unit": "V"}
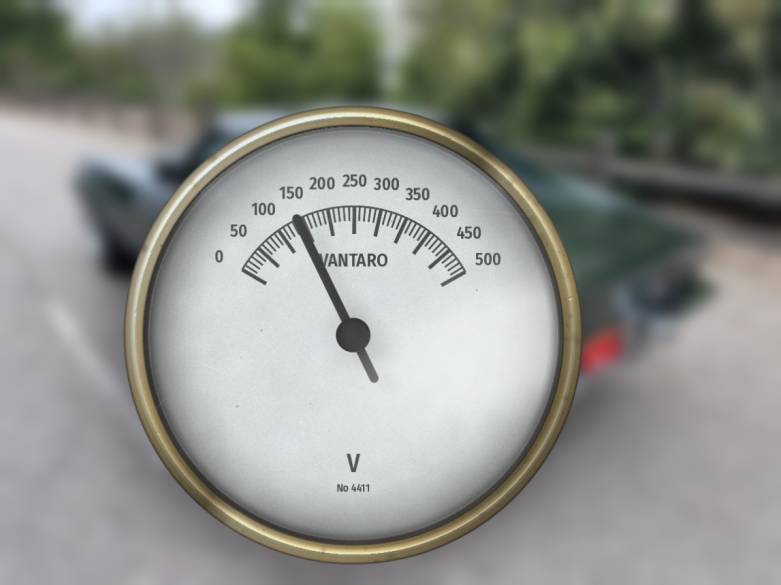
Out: {"value": 140, "unit": "V"}
